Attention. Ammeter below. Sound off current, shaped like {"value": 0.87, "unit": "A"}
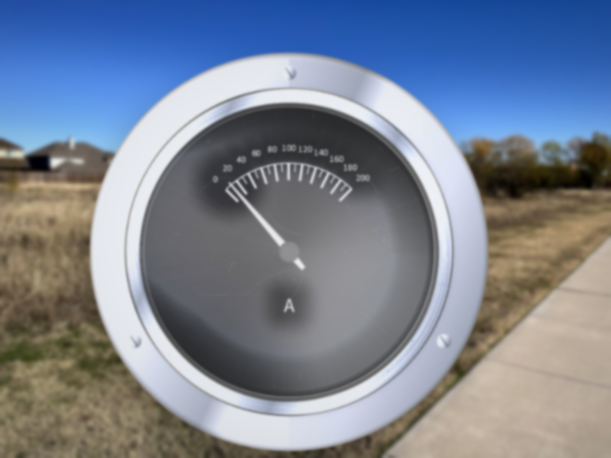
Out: {"value": 10, "unit": "A"}
